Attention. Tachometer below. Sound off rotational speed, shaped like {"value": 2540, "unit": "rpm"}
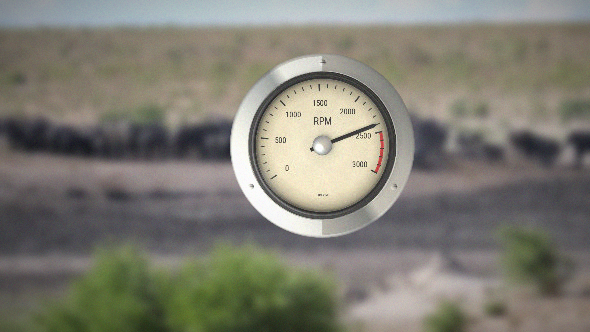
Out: {"value": 2400, "unit": "rpm"}
